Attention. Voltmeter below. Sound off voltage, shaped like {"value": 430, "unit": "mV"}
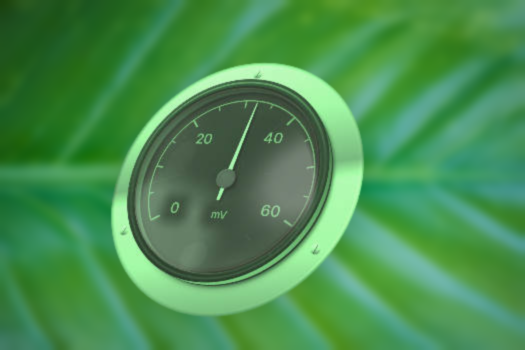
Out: {"value": 32.5, "unit": "mV"}
